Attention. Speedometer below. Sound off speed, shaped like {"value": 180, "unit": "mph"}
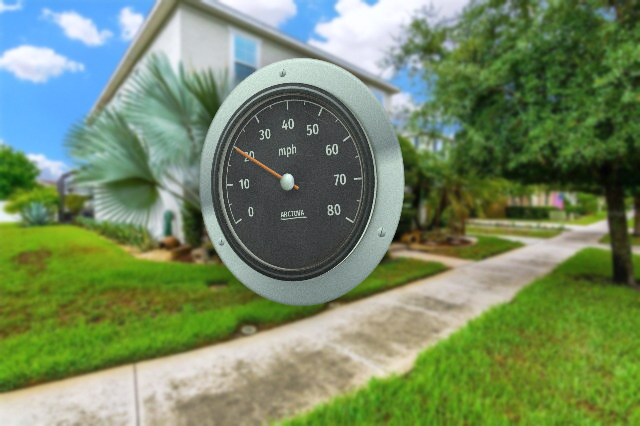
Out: {"value": 20, "unit": "mph"}
